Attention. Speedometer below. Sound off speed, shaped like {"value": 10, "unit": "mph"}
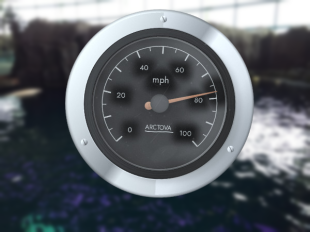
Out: {"value": 77.5, "unit": "mph"}
